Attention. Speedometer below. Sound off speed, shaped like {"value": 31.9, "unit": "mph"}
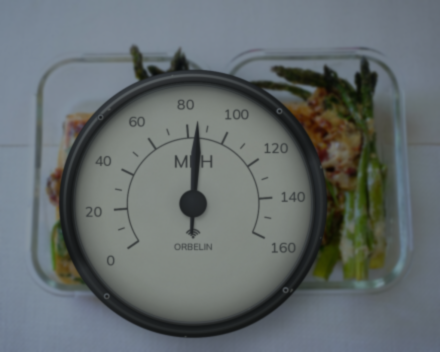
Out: {"value": 85, "unit": "mph"}
